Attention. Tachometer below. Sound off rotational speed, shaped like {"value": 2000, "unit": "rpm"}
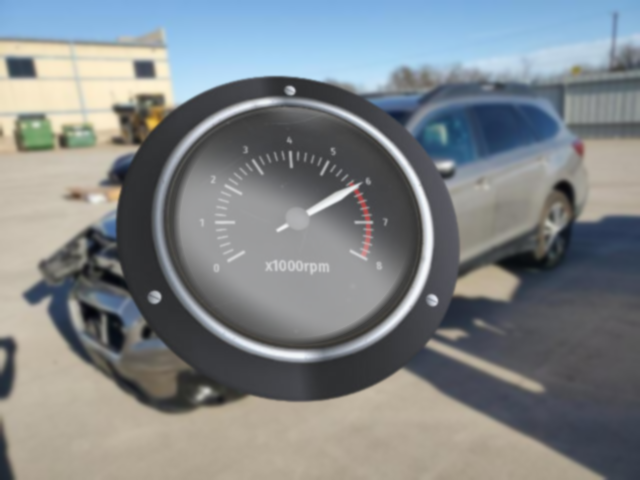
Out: {"value": 6000, "unit": "rpm"}
